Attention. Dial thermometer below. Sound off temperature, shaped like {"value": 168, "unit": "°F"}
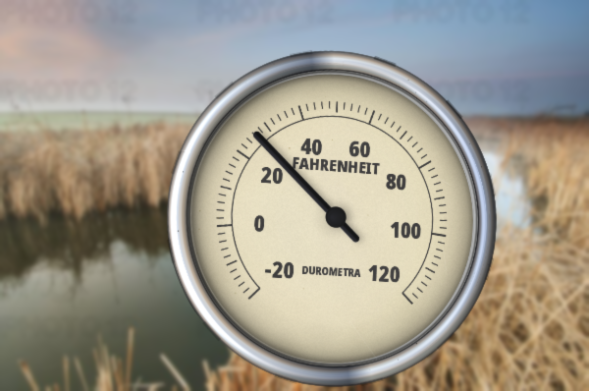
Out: {"value": 26, "unit": "°F"}
